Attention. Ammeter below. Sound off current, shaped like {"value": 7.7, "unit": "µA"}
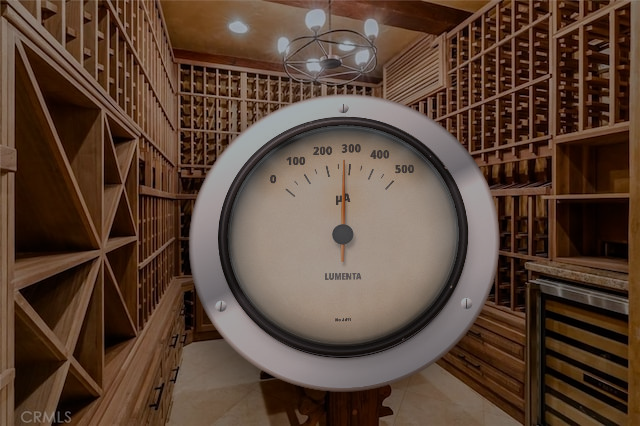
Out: {"value": 275, "unit": "µA"}
